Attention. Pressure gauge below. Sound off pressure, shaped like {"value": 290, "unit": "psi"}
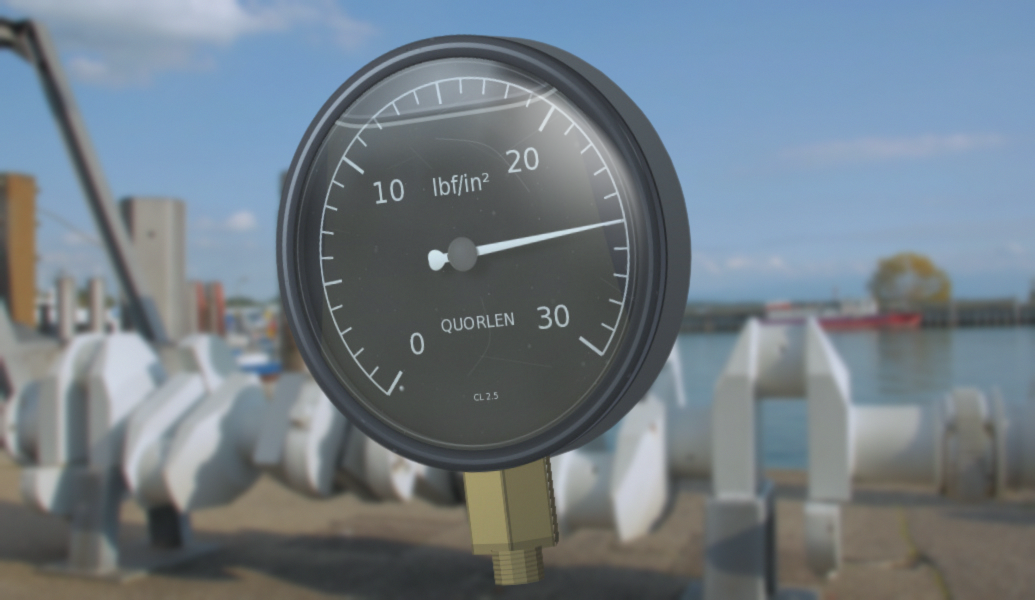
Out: {"value": 25, "unit": "psi"}
